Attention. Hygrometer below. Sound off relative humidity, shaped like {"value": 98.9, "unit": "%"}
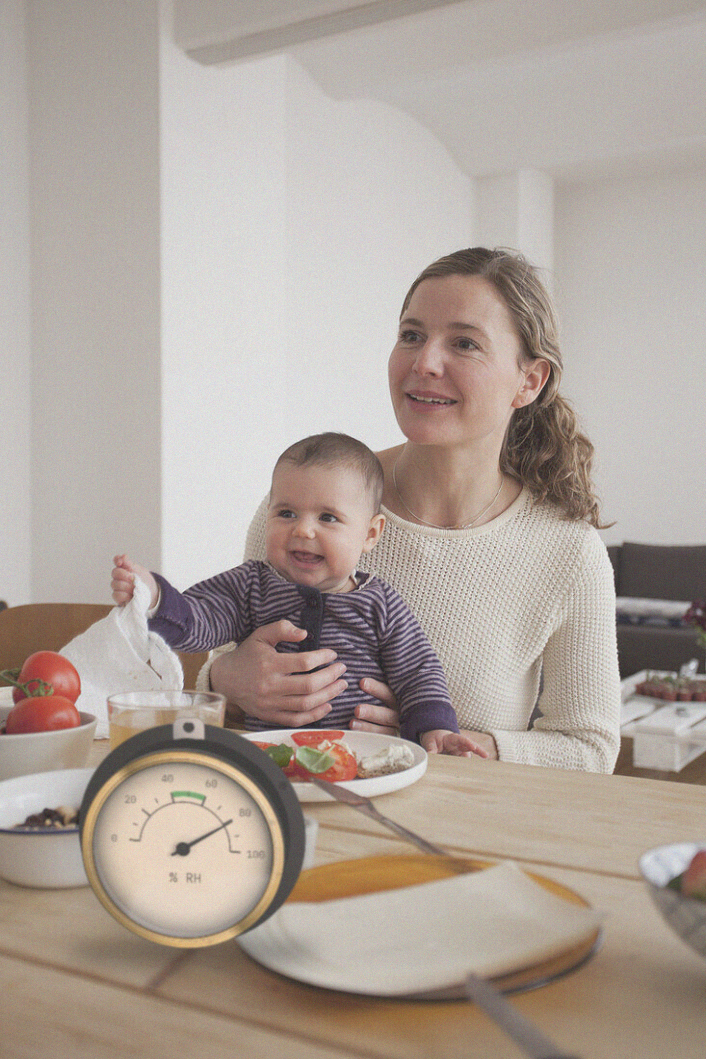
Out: {"value": 80, "unit": "%"}
